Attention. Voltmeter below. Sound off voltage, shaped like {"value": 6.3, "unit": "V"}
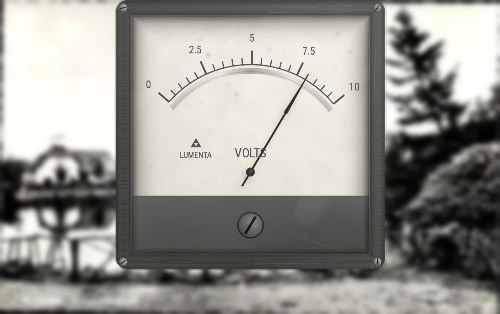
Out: {"value": 8, "unit": "V"}
